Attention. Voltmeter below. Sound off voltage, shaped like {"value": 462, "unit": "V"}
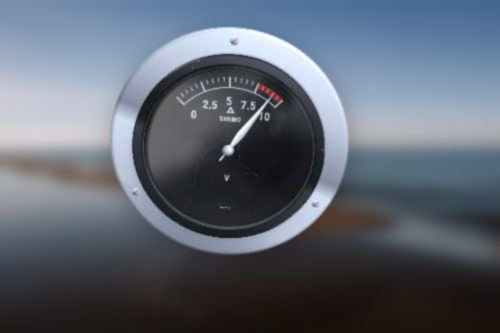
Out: {"value": 9, "unit": "V"}
